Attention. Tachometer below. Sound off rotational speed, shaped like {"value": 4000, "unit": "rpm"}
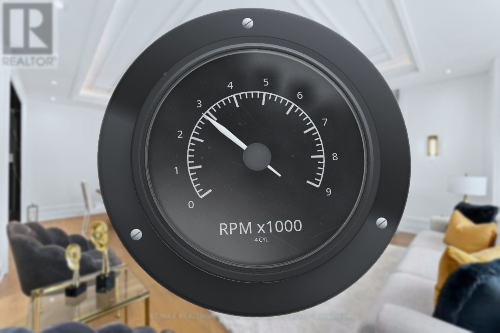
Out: {"value": 2800, "unit": "rpm"}
